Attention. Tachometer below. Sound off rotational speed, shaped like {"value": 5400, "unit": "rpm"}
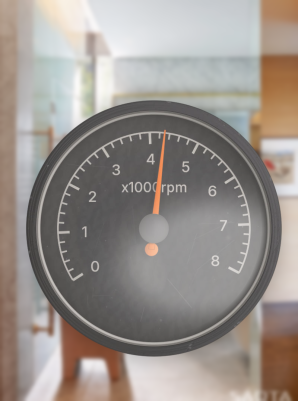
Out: {"value": 4300, "unit": "rpm"}
